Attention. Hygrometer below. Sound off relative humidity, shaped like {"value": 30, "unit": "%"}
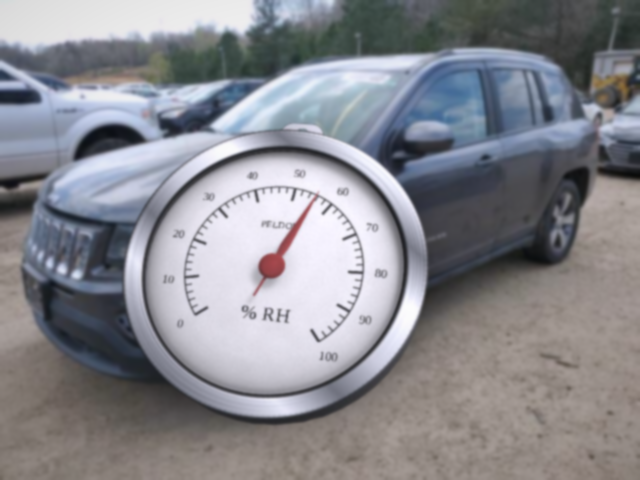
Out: {"value": 56, "unit": "%"}
